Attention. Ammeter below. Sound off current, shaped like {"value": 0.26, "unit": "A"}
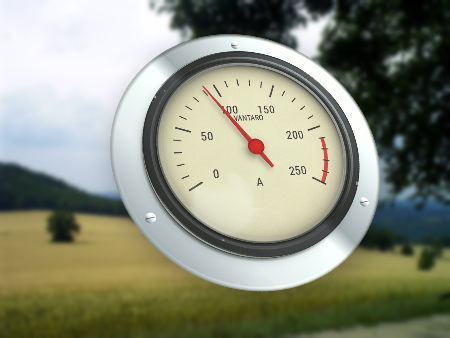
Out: {"value": 90, "unit": "A"}
